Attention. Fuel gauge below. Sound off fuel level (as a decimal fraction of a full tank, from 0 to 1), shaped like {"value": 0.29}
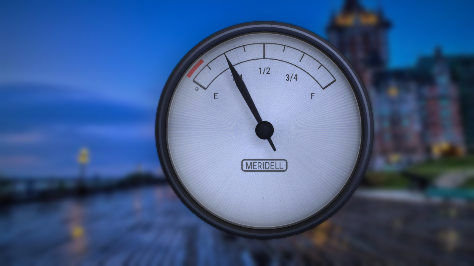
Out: {"value": 0.25}
